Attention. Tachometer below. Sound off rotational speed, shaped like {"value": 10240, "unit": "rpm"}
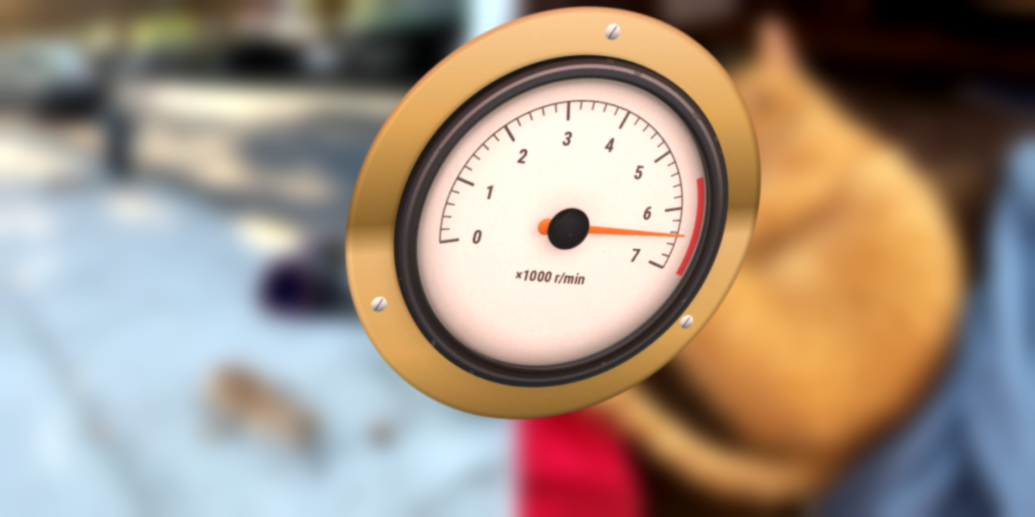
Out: {"value": 6400, "unit": "rpm"}
